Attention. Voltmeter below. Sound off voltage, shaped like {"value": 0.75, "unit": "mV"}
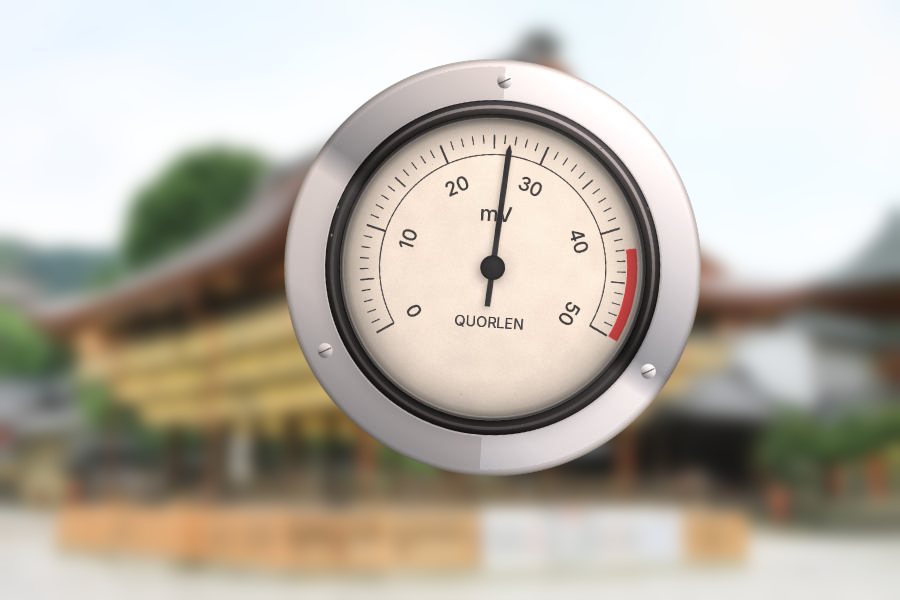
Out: {"value": 26.5, "unit": "mV"}
